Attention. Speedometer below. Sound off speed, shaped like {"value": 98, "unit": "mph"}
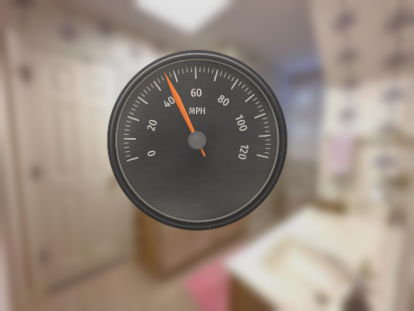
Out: {"value": 46, "unit": "mph"}
